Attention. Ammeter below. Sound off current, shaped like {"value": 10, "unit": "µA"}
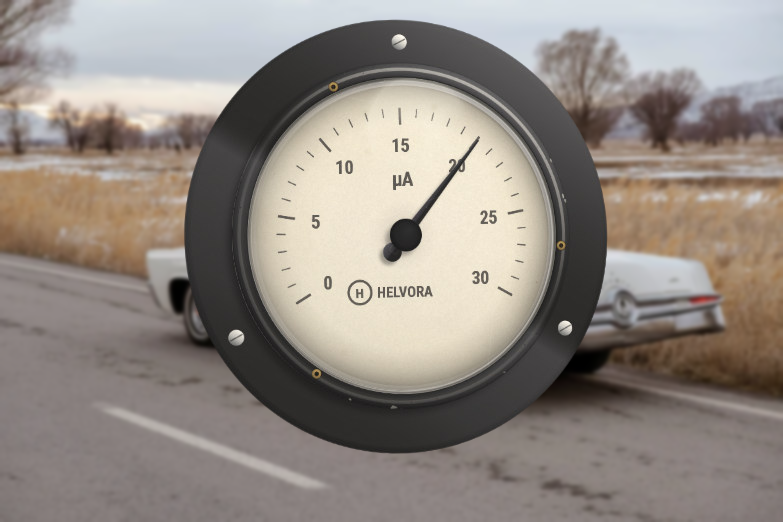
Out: {"value": 20, "unit": "µA"}
